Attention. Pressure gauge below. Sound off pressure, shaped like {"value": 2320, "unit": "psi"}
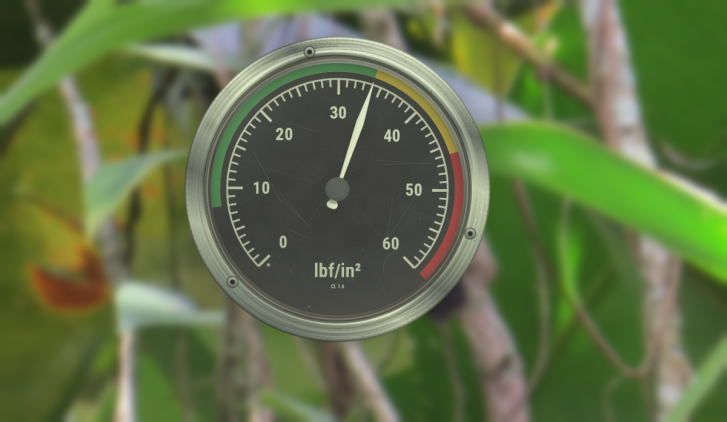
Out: {"value": 34, "unit": "psi"}
